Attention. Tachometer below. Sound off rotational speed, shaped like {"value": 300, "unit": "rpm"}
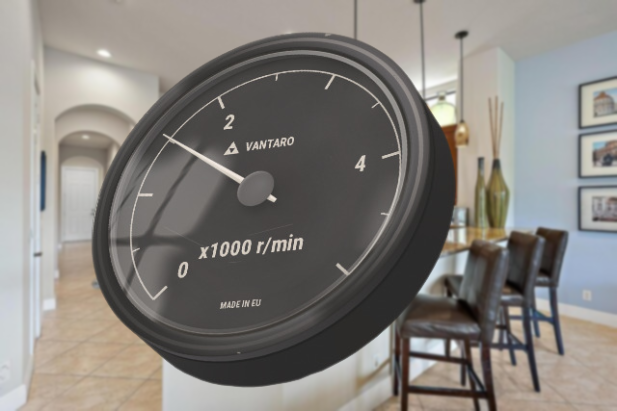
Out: {"value": 1500, "unit": "rpm"}
